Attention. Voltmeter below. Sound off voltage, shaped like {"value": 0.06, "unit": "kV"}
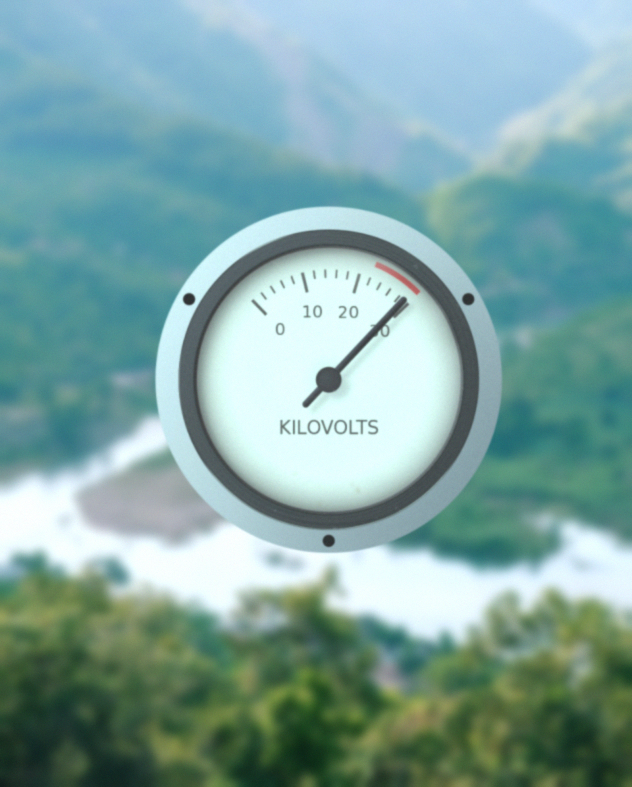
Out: {"value": 29, "unit": "kV"}
